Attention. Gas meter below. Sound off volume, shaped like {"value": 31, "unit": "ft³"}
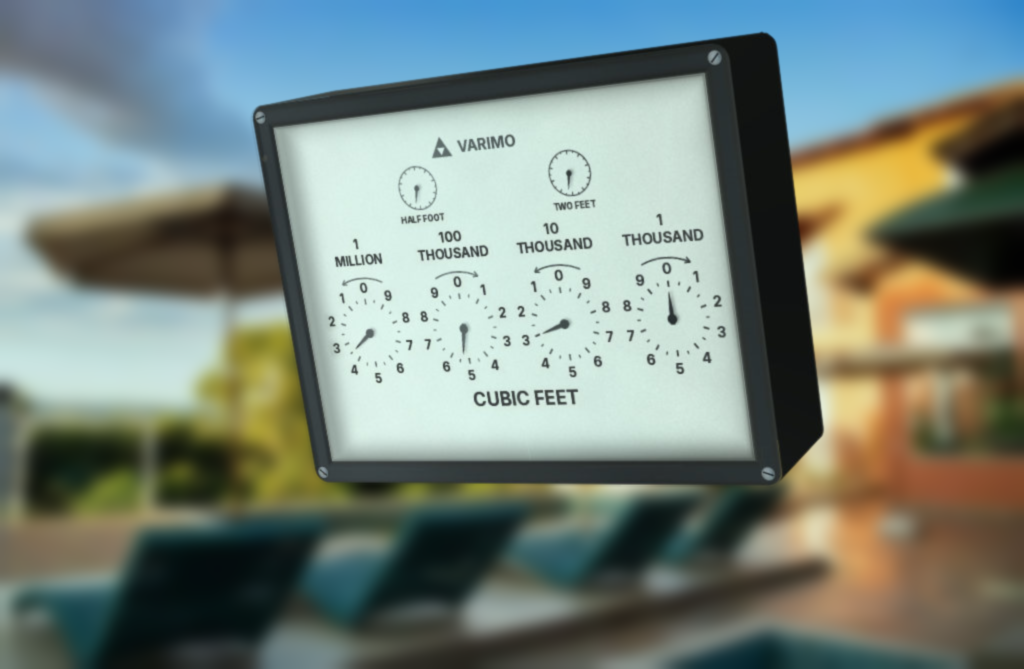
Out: {"value": 353000, "unit": "ft³"}
